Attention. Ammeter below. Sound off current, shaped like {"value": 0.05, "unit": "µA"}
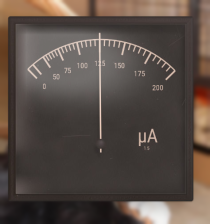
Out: {"value": 125, "unit": "µA"}
